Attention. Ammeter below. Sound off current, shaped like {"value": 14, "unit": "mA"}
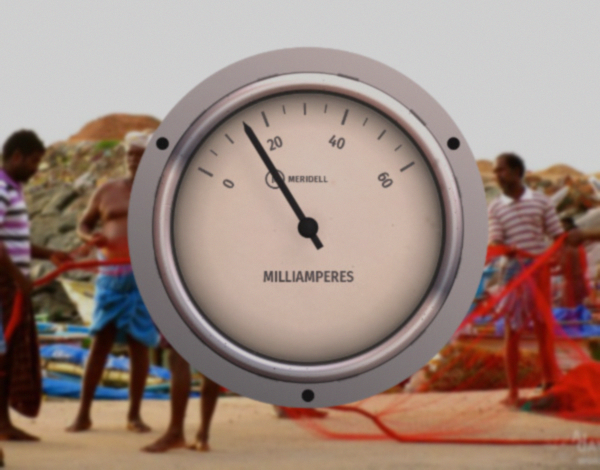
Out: {"value": 15, "unit": "mA"}
